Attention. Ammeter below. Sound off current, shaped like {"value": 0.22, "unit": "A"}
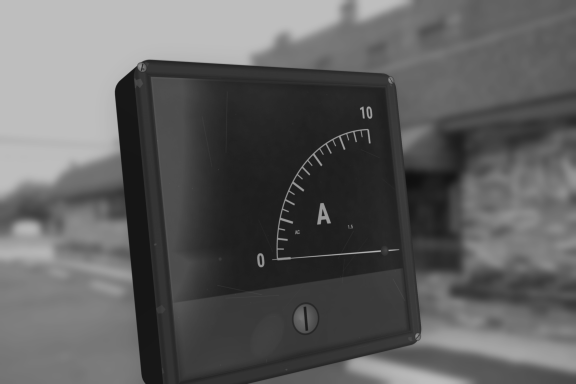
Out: {"value": 0, "unit": "A"}
